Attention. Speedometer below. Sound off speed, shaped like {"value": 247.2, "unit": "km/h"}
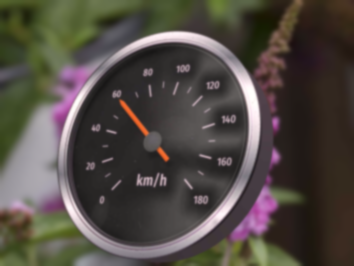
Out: {"value": 60, "unit": "km/h"}
